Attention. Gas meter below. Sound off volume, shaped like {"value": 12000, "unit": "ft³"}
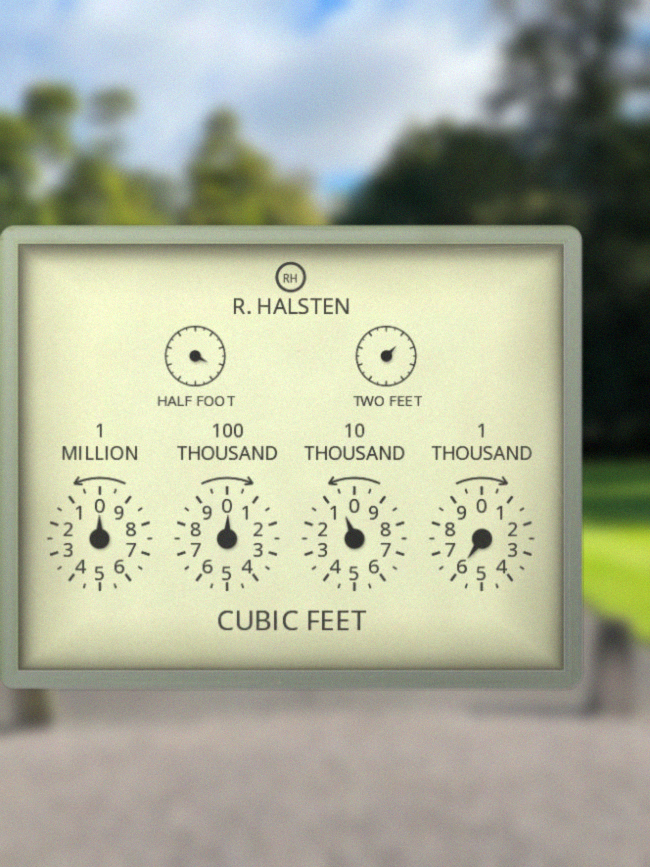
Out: {"value": 600, "unit": "ft³"}
